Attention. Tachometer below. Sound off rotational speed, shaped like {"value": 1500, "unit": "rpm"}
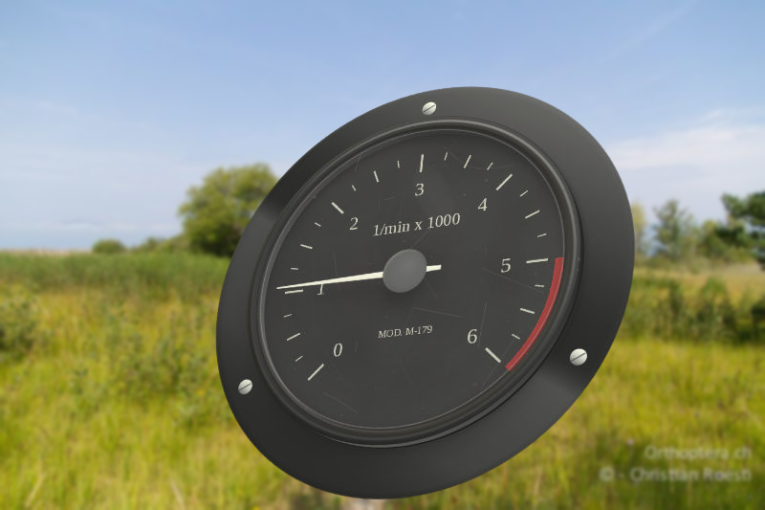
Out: {"value": 1000, "unit": "rpm"}
